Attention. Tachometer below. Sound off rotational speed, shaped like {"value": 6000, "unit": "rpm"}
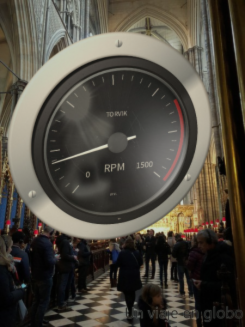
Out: {"value": 200, "unit": "rpm"}
